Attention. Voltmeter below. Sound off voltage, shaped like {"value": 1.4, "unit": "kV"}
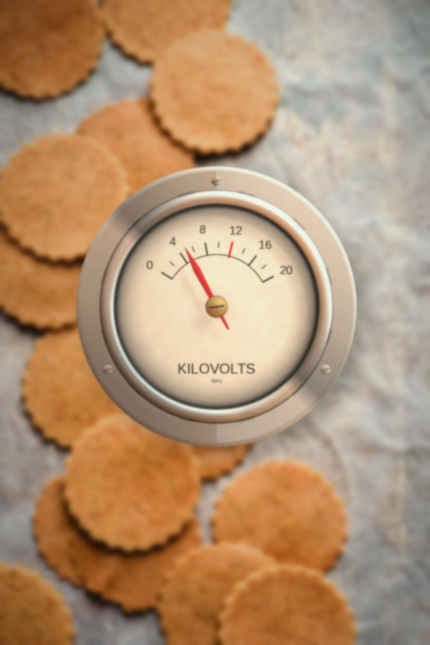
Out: {"value": 5, "unit": "kV"}
